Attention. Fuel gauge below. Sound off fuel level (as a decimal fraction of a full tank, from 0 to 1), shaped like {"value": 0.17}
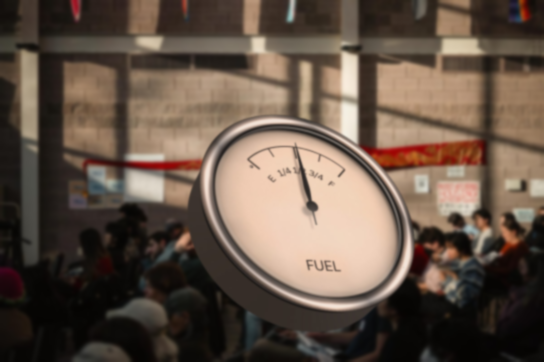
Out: {"value": 0.5}
